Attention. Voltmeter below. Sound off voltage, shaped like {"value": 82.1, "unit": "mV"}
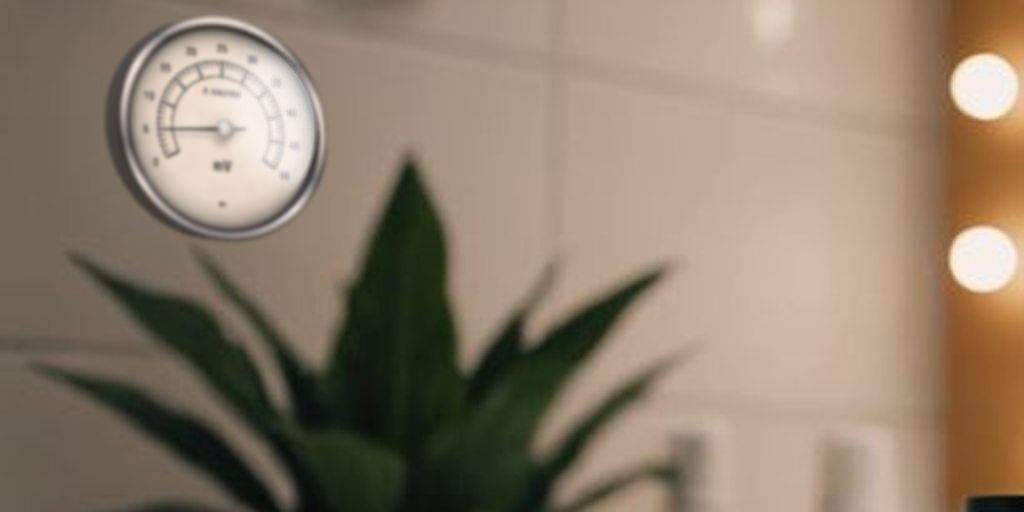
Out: {"value": 5, "unit": "mV"}
